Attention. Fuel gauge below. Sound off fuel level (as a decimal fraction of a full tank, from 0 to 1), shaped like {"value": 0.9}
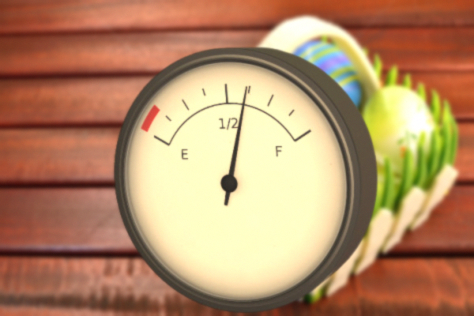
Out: {"value": 0.625}
